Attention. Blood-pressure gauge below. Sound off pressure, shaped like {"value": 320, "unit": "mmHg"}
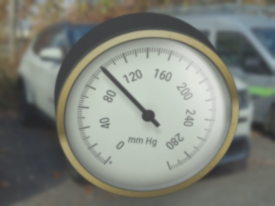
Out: {"value": 100, "unit": "mmHg"}
